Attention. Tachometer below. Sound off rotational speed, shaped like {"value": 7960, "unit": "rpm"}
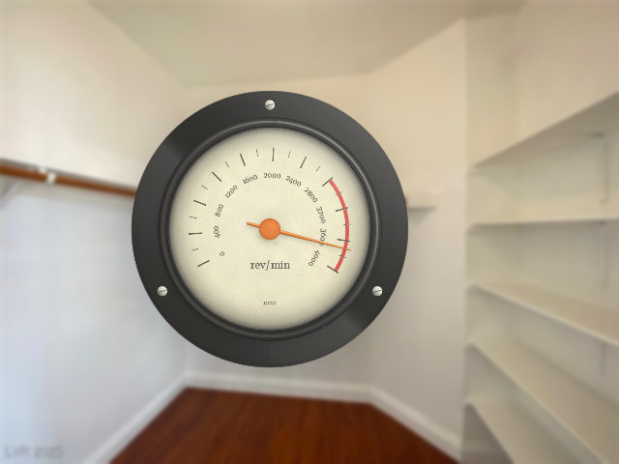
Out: {"value": 3700, "unit": "rpm"}
